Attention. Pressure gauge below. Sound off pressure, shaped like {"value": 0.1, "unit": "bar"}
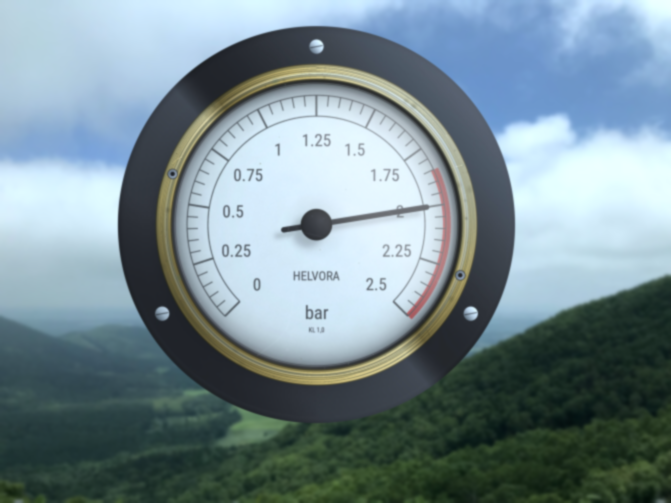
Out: {"value": 2, "unit": "bar"}
